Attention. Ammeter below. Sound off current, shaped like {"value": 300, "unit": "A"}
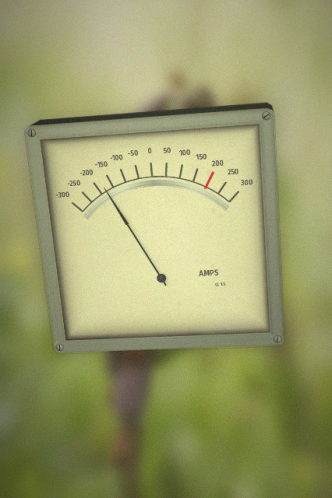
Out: {"value": -175, "unit": "A"}
